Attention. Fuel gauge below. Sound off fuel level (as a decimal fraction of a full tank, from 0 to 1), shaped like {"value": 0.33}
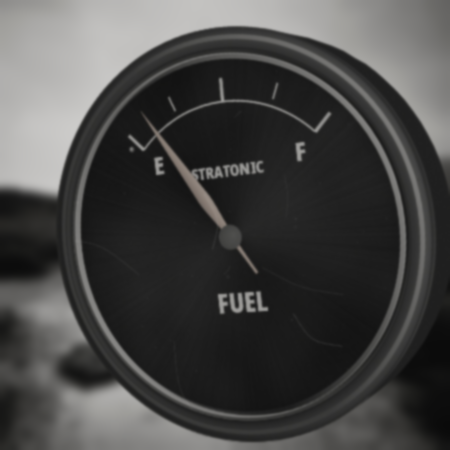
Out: {"value": 0.125}
